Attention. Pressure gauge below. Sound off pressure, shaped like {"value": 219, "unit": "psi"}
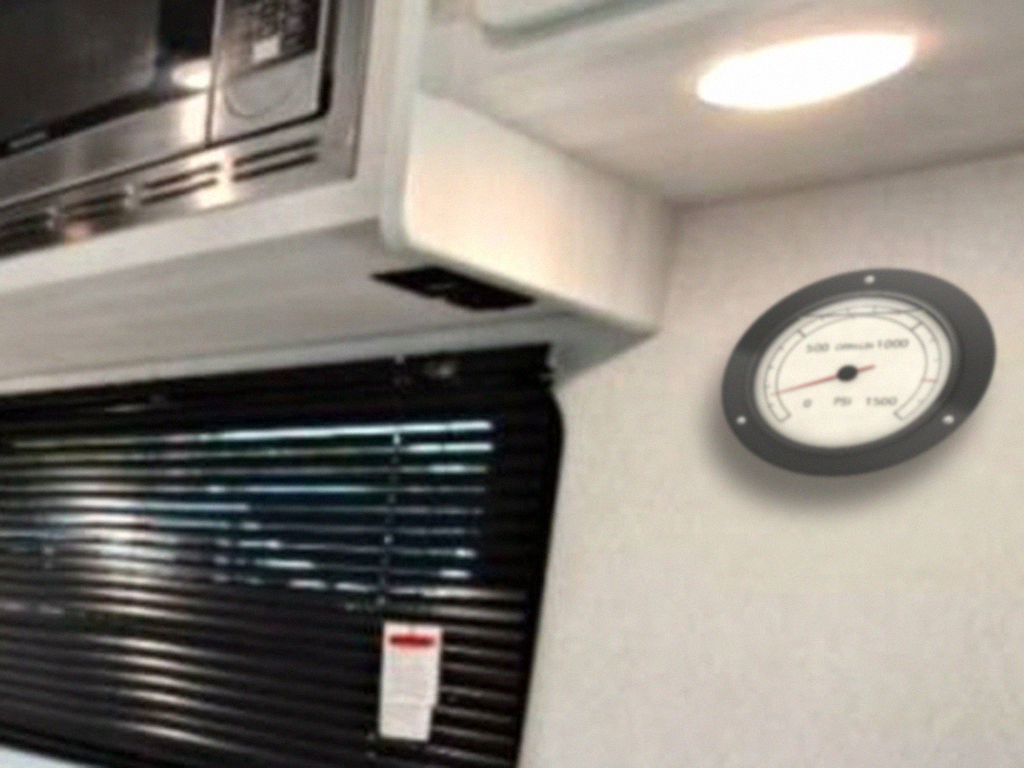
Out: {"value": 150, "unit": "psi"}
